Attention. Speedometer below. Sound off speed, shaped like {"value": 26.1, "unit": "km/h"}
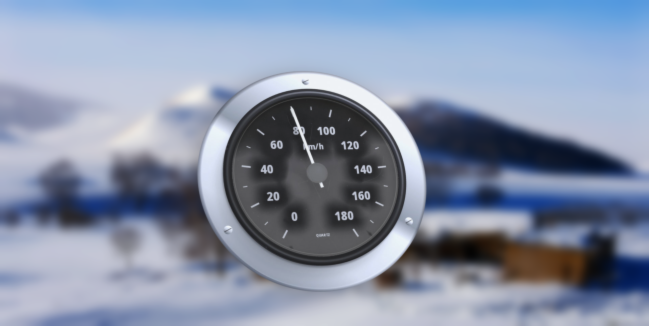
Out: {"value": 80, "unit": "km/h"}
